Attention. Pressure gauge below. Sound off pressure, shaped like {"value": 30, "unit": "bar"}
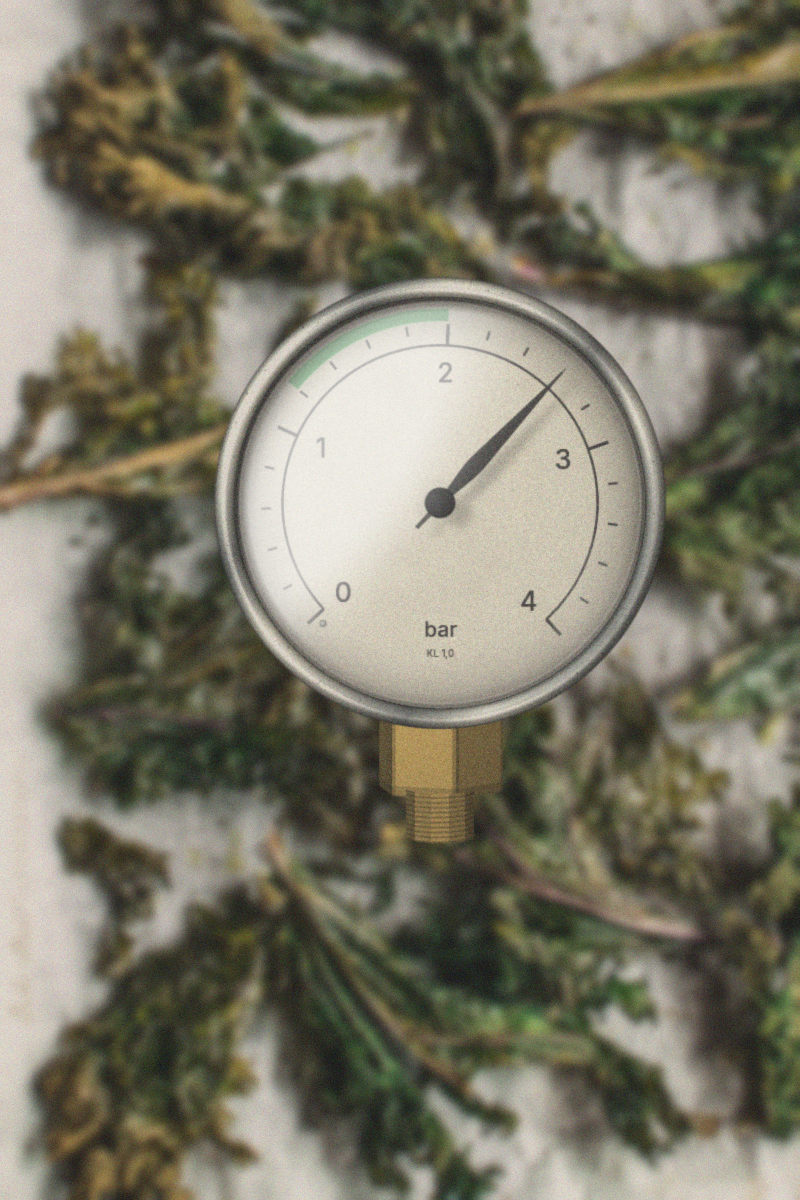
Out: {"value": 2.6, "unit": "bar"}
